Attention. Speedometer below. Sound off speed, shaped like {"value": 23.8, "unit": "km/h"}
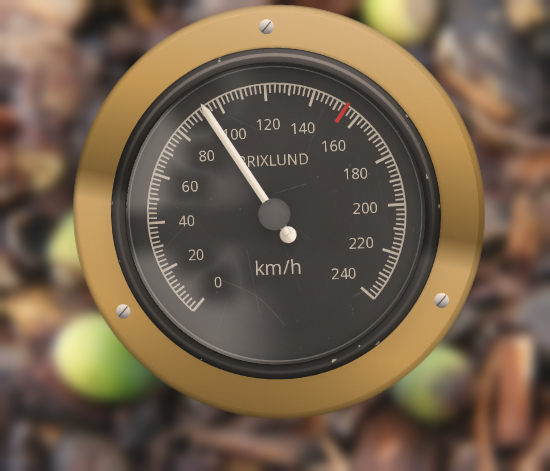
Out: {"value": 94, "unit": "km/h"}
